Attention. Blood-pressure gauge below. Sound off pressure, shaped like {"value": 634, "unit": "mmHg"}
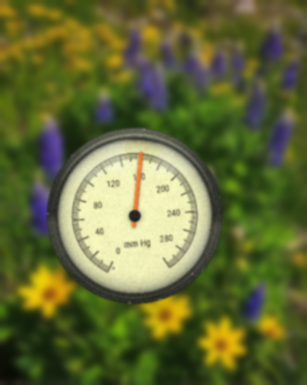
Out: {"value": 160, "unit": "mmHg"}
